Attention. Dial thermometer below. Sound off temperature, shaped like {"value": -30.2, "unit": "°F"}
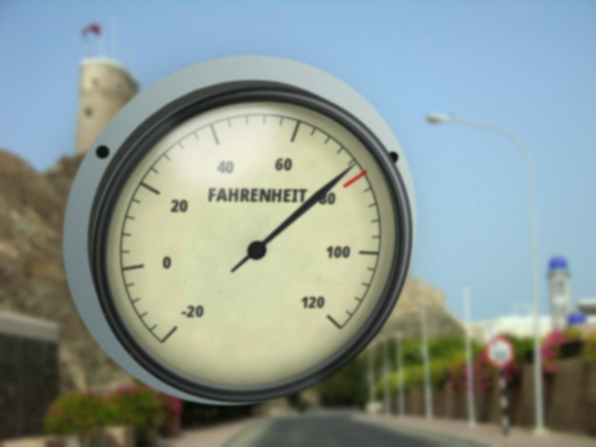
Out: {"value": 76, "unit": "°F"}
